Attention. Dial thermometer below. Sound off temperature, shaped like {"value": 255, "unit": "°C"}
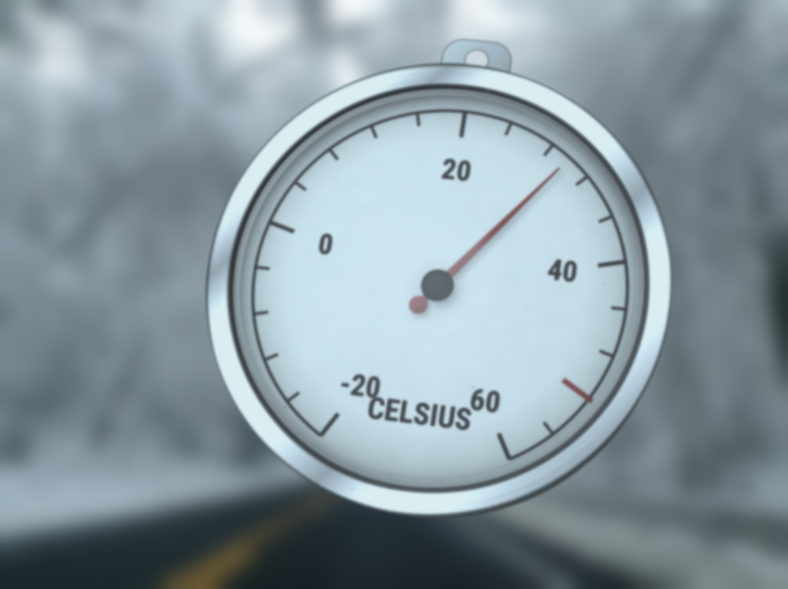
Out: {"value": 30, "unit": "°C"}
